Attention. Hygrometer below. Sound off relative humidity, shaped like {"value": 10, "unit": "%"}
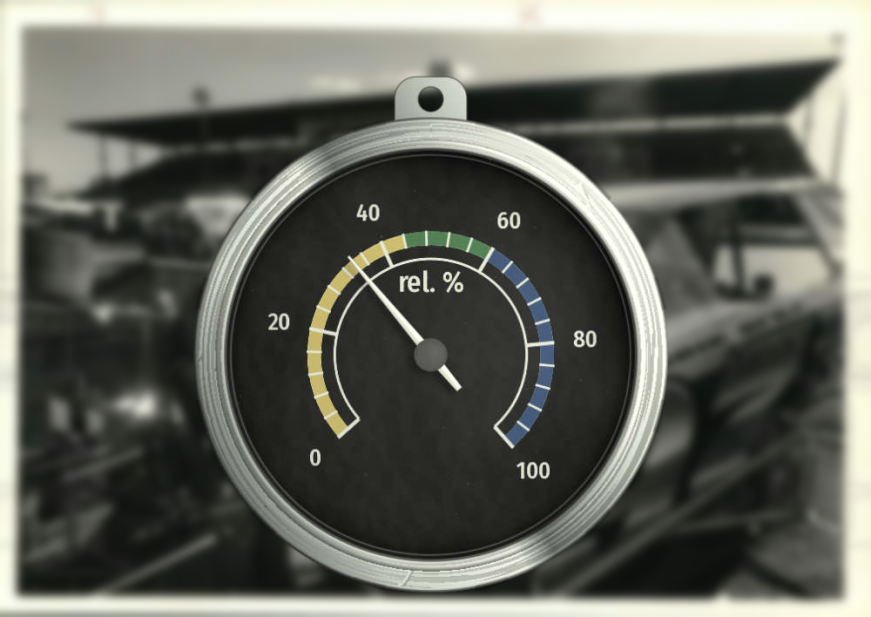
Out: {"value": 34, "unit": "%"}
